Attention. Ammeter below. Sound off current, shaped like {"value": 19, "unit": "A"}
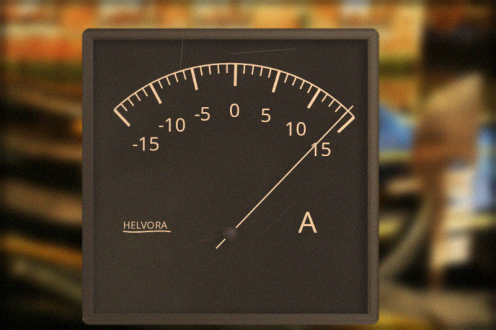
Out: {"value": 14, "unit": "A"}
